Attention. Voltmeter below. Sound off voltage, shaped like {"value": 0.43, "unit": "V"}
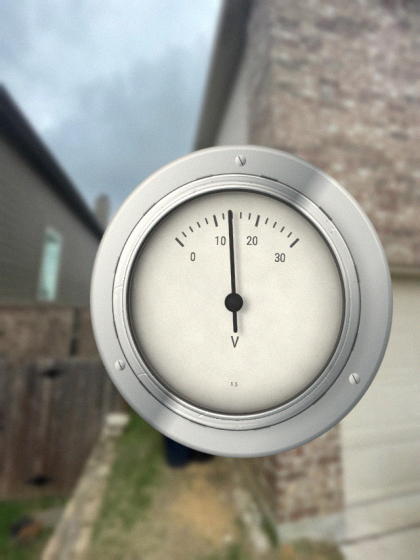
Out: {"value": 14, "unit": "V"}
